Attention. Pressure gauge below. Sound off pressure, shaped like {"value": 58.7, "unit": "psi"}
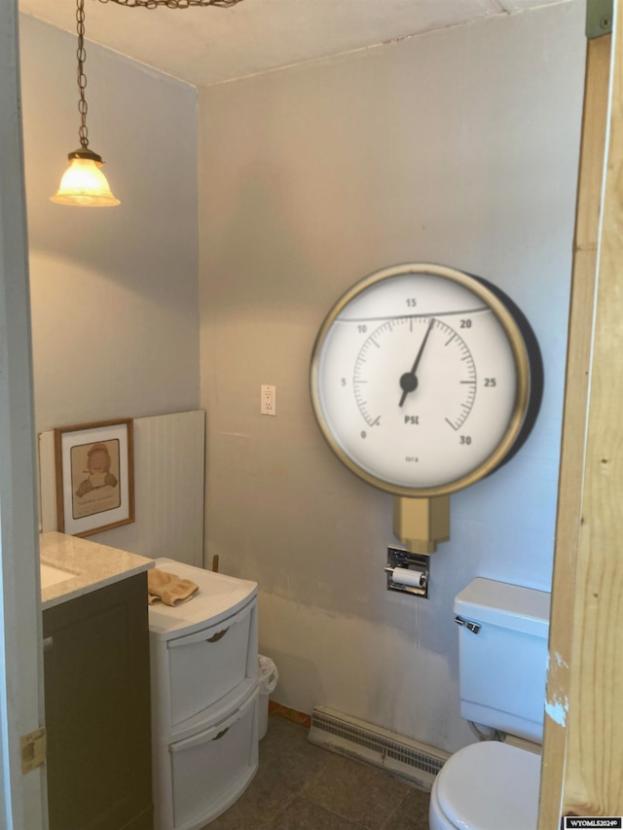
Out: {"value": 17.5, "unit": "psi"}
